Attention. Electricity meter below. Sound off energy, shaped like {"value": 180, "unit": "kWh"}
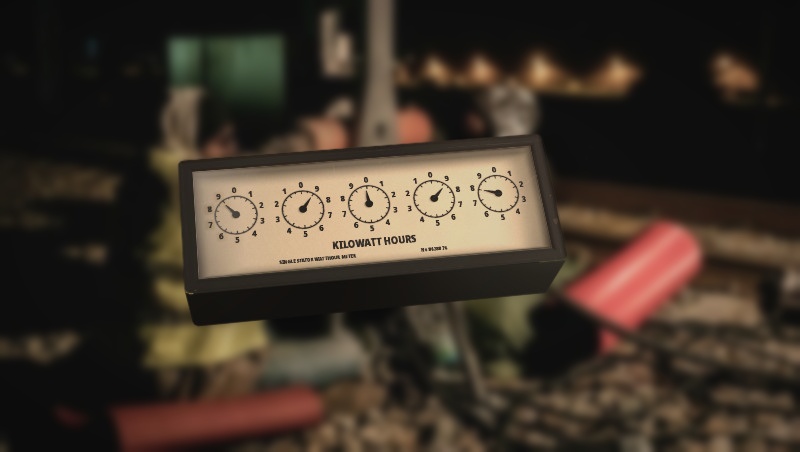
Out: {"value": 88988, "unit": "kWh"}
